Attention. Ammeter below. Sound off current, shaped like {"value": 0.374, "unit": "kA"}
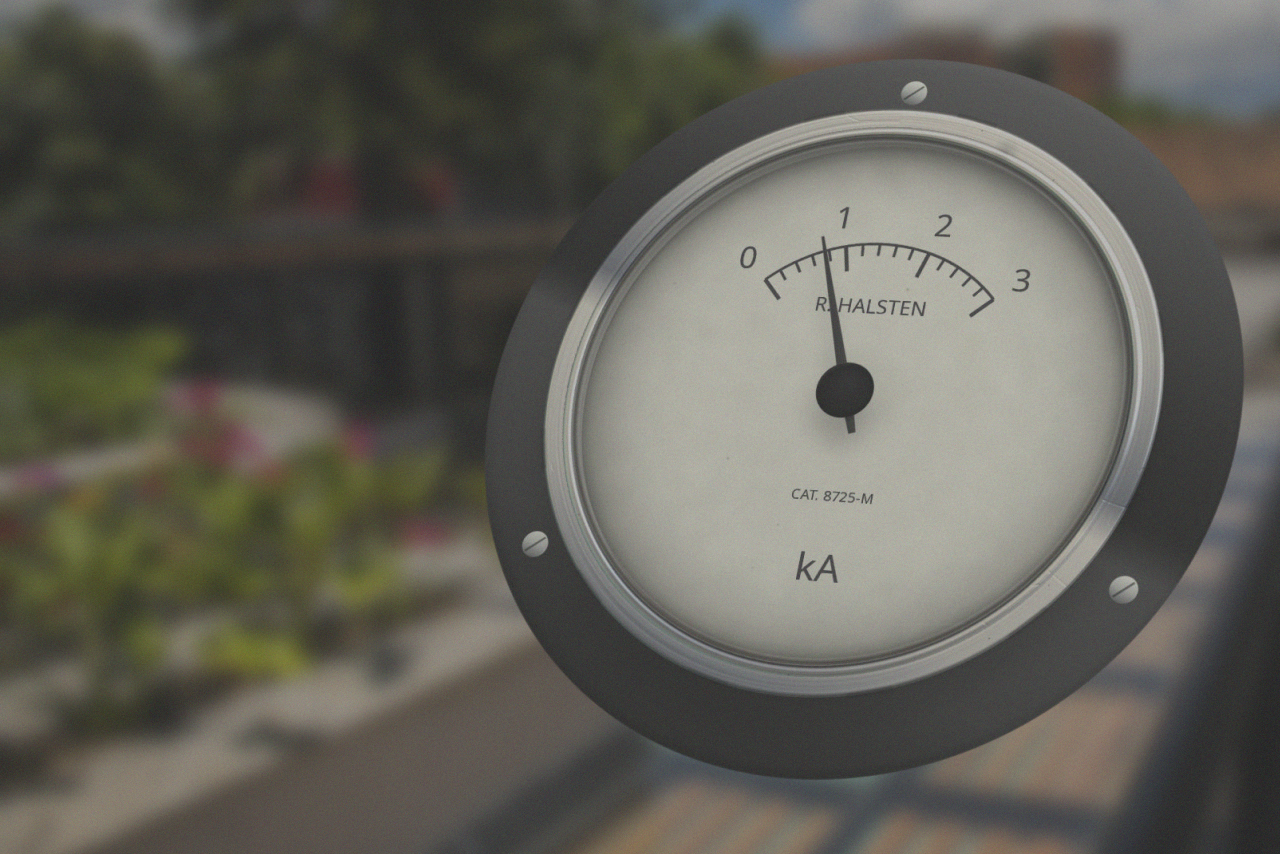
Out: {"value": 0.8, "unit": "kA"}
